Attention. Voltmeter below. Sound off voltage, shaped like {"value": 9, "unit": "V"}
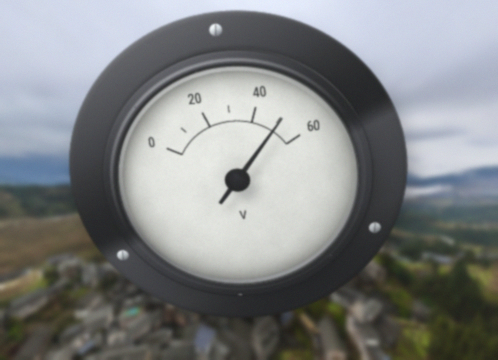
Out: {"value": 50, "unit": "V"}
